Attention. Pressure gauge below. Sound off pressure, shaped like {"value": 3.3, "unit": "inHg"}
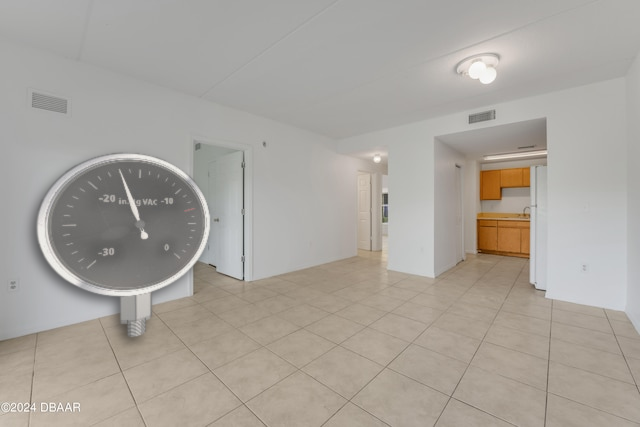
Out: {"value": -17, "unit": "inHg"}
